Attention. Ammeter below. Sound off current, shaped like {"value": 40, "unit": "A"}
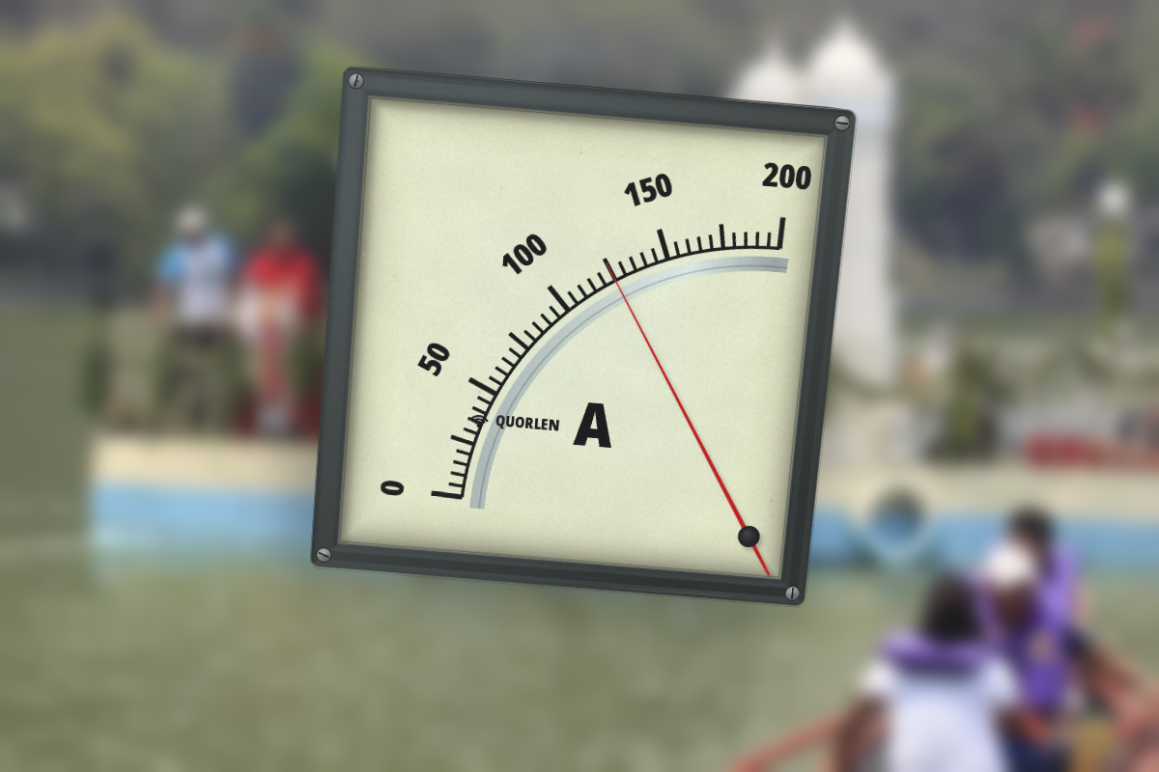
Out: {"value": 125, "unit": "A"}
